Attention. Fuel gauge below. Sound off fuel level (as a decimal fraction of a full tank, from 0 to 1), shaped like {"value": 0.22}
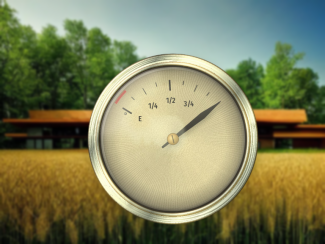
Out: {"value": 1}
